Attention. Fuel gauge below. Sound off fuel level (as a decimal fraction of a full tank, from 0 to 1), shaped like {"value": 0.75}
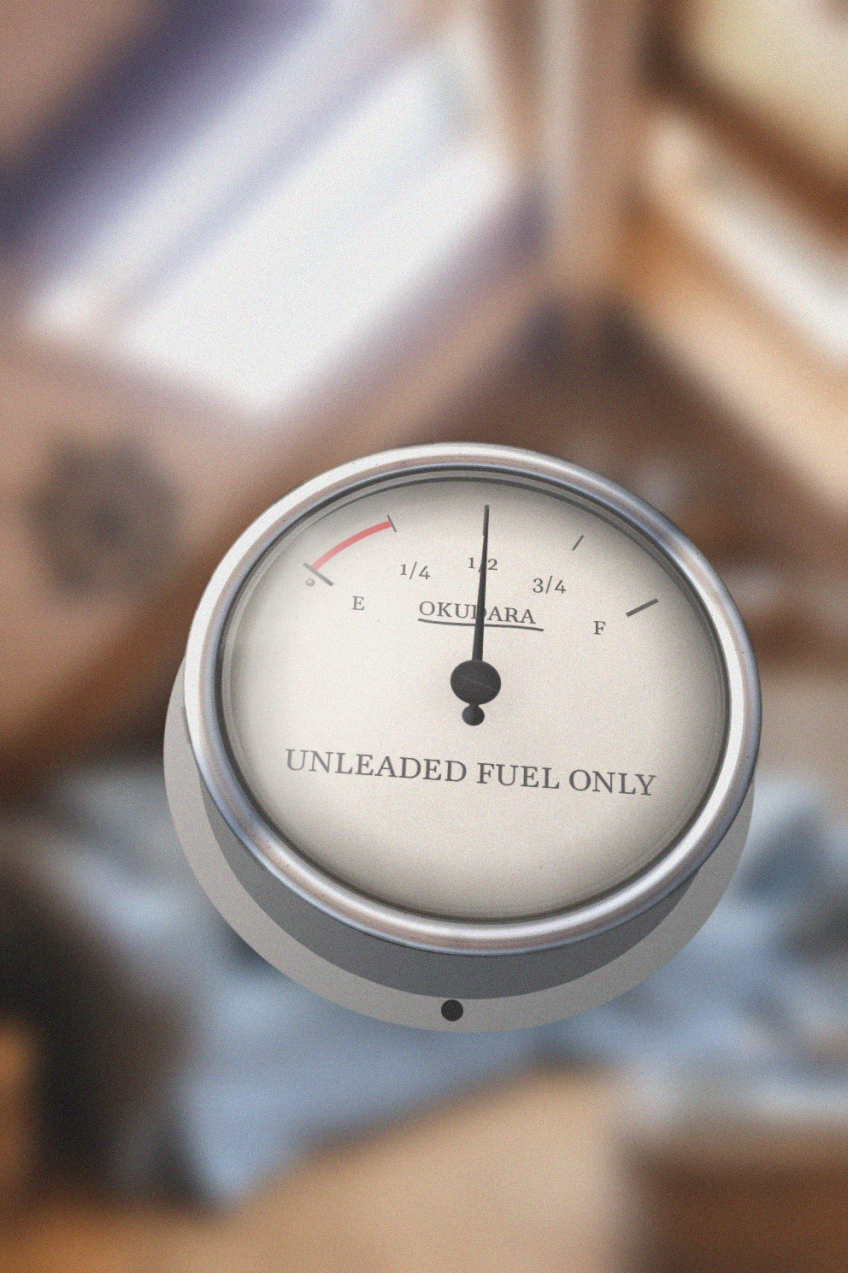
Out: {"value": 0.5}
